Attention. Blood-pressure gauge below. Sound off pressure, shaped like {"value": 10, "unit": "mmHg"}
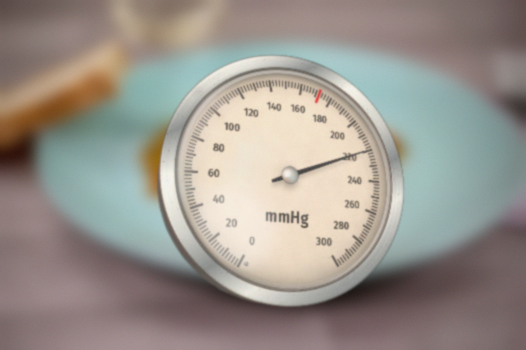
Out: {"value": 220, "unit": "mmHg"}
